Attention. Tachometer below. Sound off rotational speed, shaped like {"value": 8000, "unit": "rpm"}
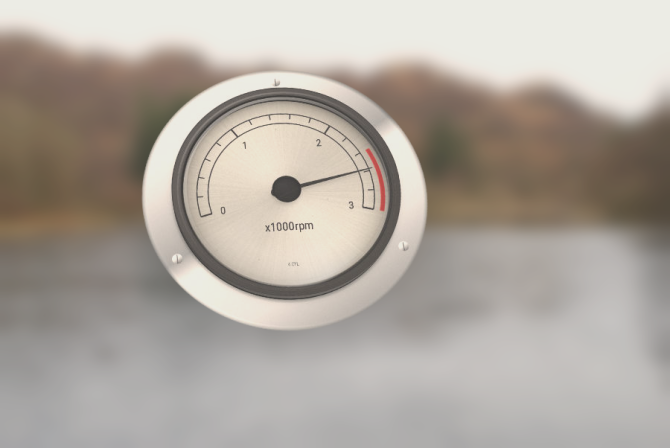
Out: {"value": 2600, "unit": "rpm"}
